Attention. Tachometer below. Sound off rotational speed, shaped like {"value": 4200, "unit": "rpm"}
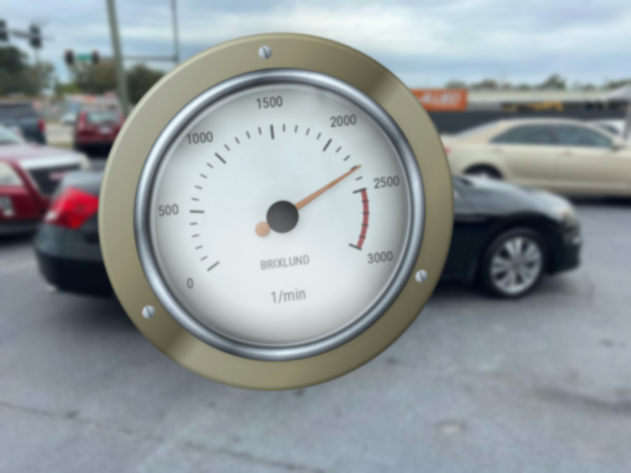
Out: {"value": 2300, "unit": "rpm"}
